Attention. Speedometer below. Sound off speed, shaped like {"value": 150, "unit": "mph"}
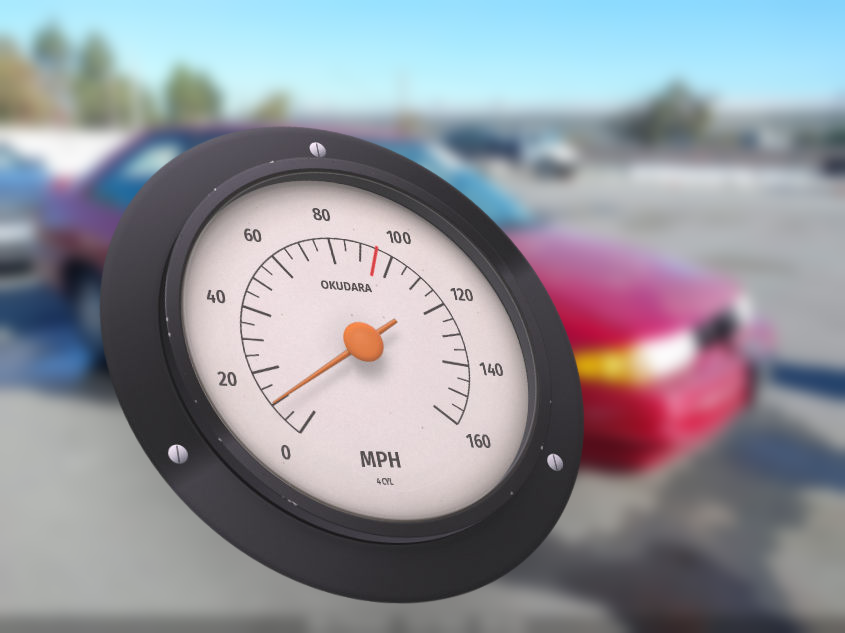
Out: {"value": 10, "unit": "mph"}
